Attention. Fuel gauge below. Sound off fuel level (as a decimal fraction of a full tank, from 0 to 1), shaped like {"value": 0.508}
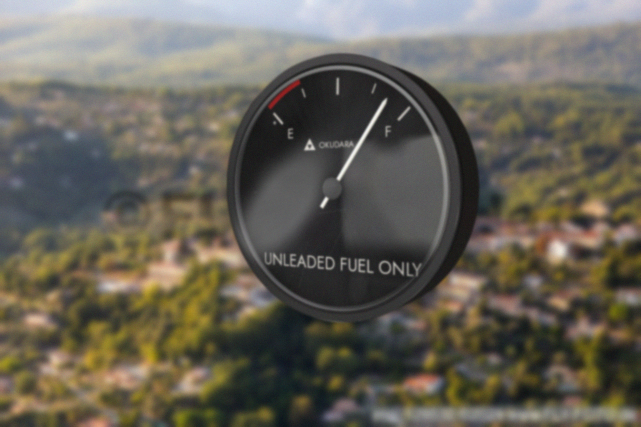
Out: {"value": 0.875}
